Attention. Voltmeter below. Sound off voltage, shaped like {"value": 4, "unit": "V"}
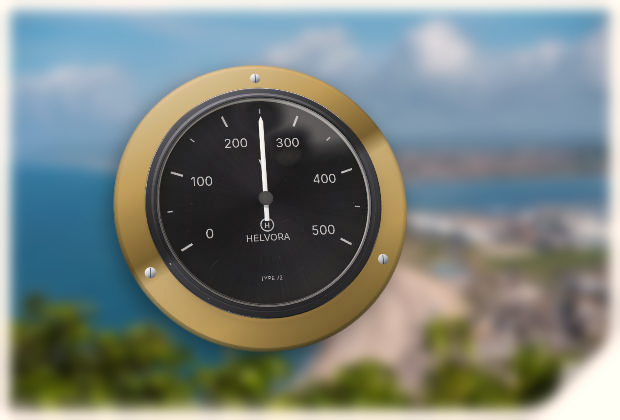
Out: {"value": 250, "unit": "V"}
